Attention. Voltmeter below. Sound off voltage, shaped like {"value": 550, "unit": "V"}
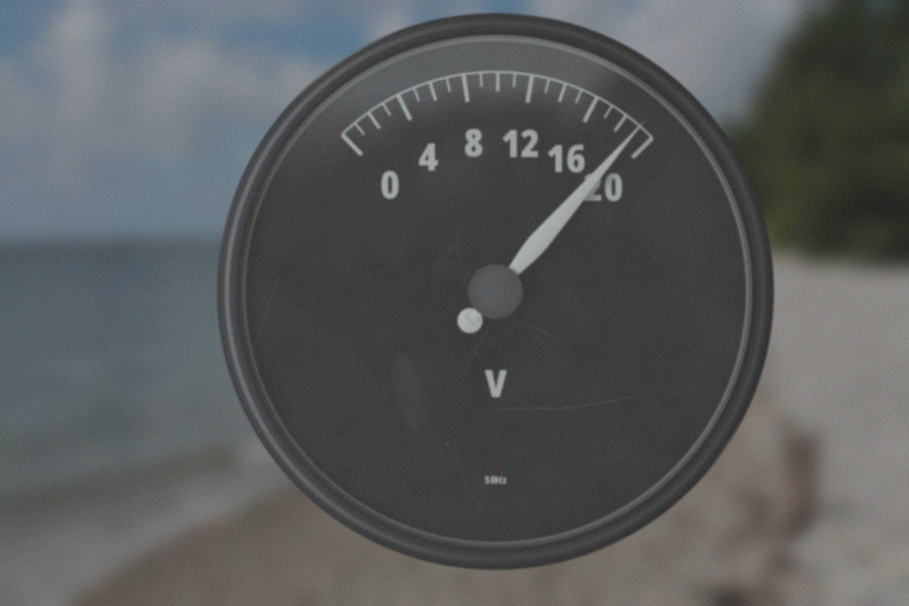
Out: {"value": 19, "unit": "V"}
